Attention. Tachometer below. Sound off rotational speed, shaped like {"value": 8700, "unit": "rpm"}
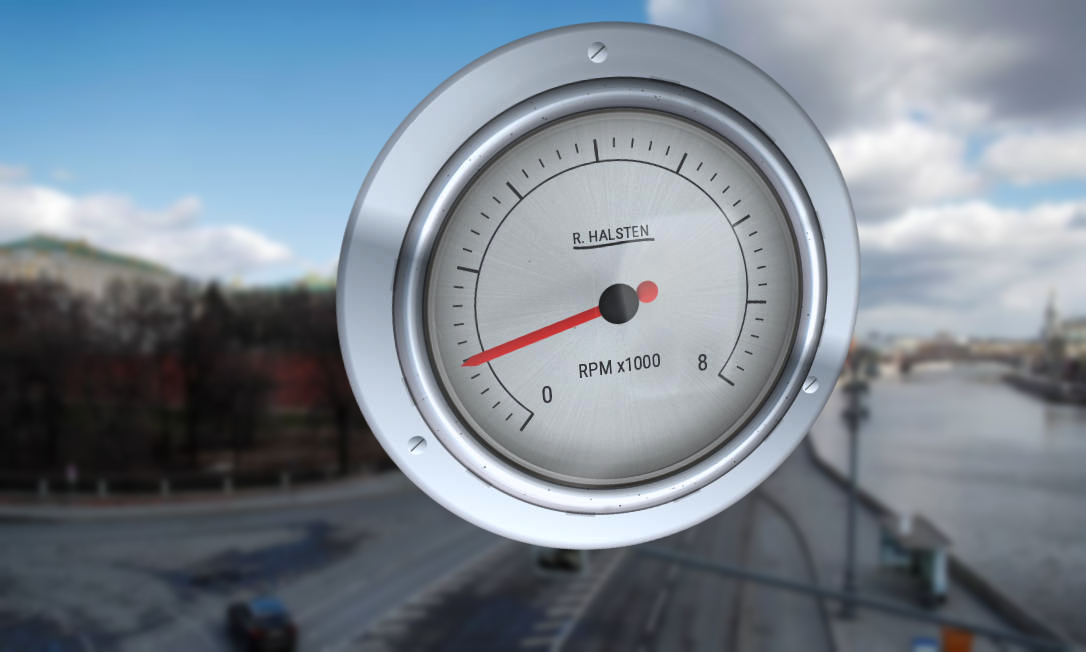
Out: {"value": 1000, "unit": "rpm"}
